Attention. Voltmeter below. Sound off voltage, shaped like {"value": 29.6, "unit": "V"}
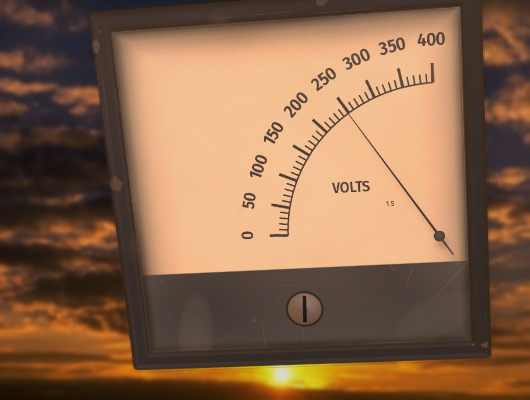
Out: {"value": 250, "unit": "V"}
